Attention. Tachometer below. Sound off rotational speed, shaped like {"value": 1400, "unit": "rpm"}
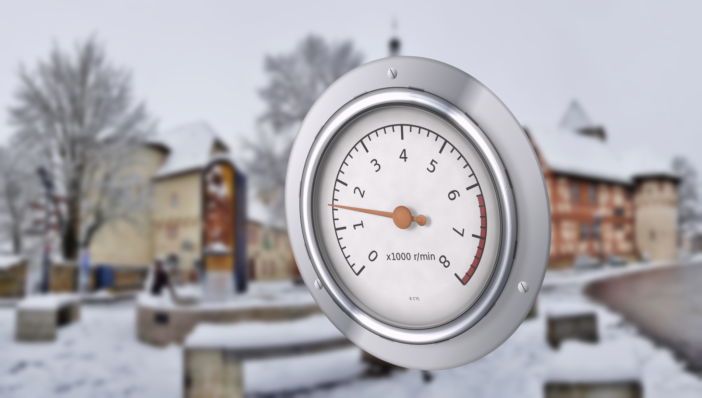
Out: {"value": 1500, "unit": "rpm"}
